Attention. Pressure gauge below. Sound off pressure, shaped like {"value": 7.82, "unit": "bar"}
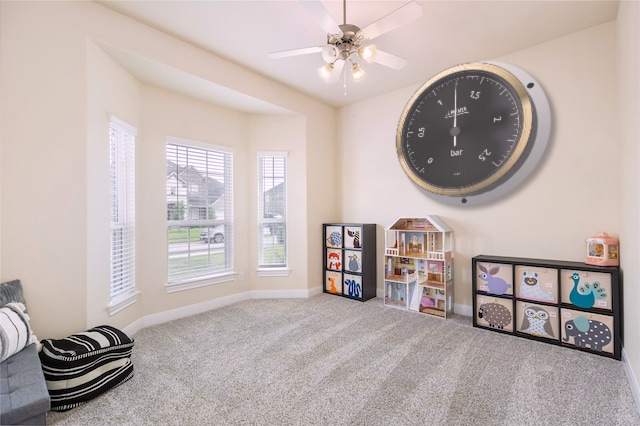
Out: {"value": 1.25, "unit": "bar"}
